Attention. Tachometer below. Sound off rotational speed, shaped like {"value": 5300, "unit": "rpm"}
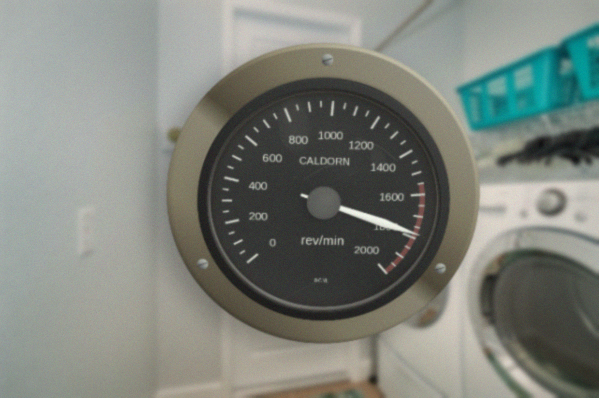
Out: {"value": 1775, "unit": "rpm"}
